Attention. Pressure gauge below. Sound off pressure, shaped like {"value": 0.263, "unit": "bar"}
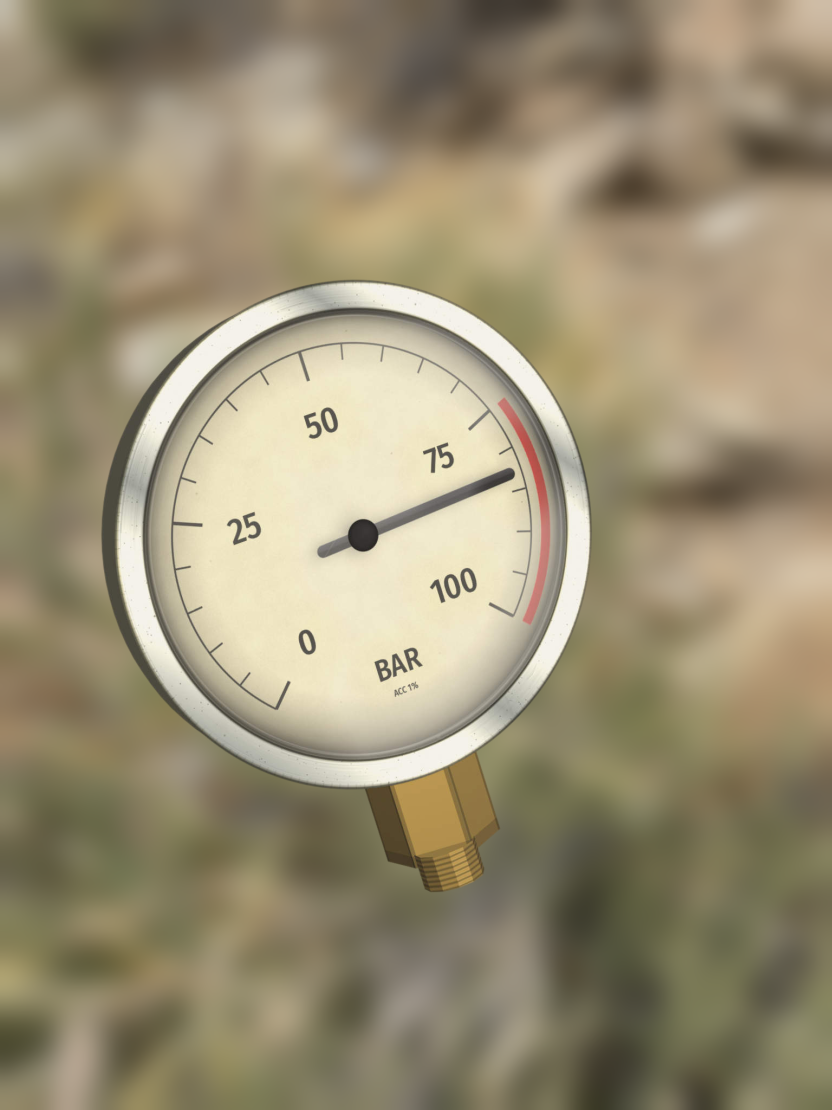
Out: {"value": 82.5, "unit": "bar"}
